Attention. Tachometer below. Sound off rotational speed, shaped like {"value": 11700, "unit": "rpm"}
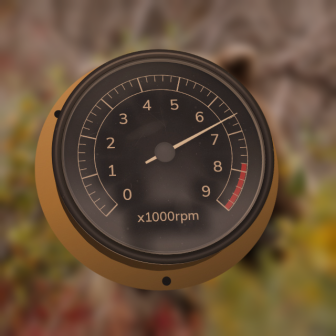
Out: {"value": 6600, "unit": "rpm"}
